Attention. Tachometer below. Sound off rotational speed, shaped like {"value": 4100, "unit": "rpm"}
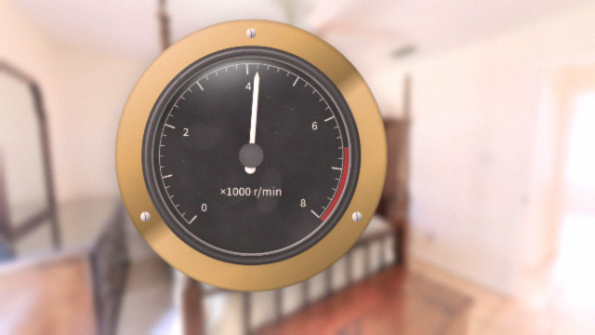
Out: {"value": 4200, "unit": "rpm"}
